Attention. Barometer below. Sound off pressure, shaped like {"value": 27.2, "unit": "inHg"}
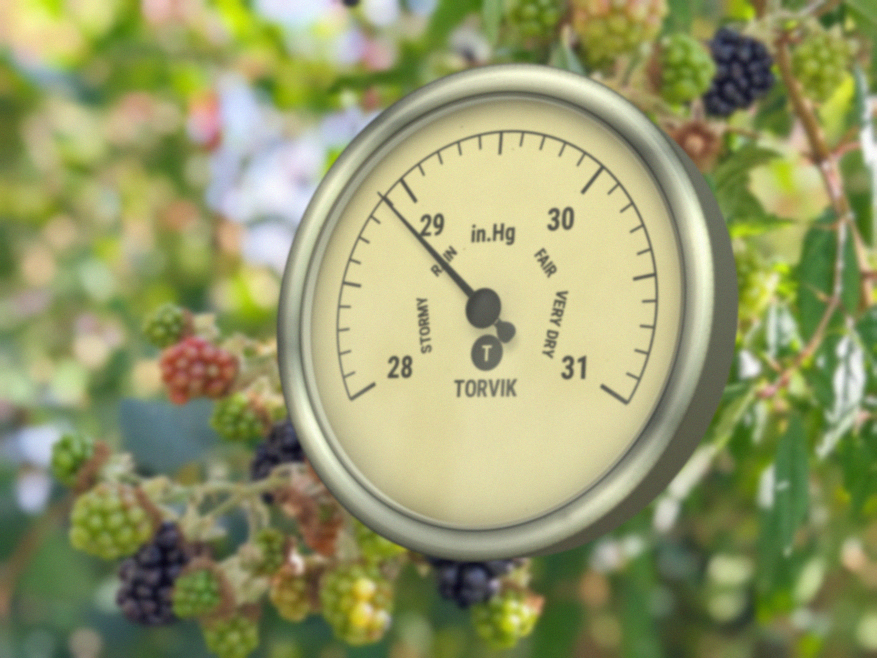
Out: {"value": 28.9, "unit": "inHg"}
